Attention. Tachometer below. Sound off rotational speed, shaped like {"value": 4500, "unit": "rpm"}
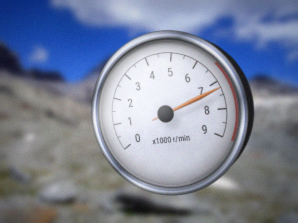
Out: {"value": 7250, "unit": "rpm"}
